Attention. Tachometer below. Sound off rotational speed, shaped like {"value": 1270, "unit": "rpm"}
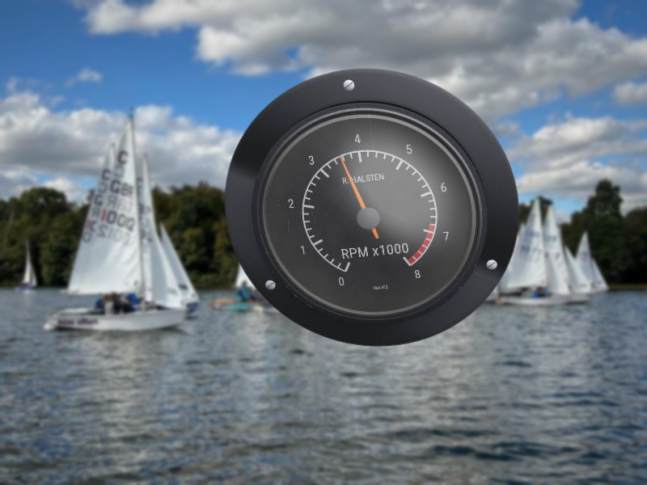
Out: {"value": 3600, "unit": "rpm"}
